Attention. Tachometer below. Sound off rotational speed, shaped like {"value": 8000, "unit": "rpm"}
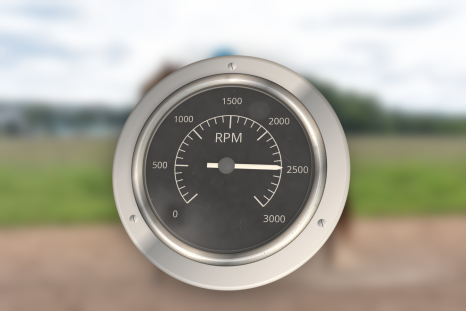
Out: {"value": 2500, "unit": "rpm"}
